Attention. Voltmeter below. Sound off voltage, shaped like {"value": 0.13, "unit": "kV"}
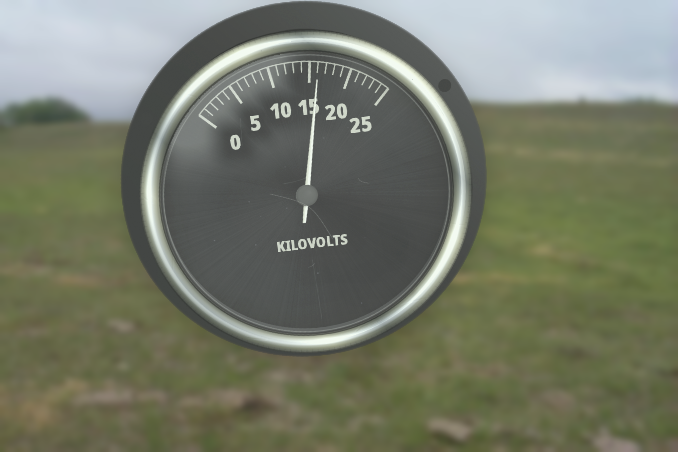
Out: {"value": 16, "unit": "kV"}
